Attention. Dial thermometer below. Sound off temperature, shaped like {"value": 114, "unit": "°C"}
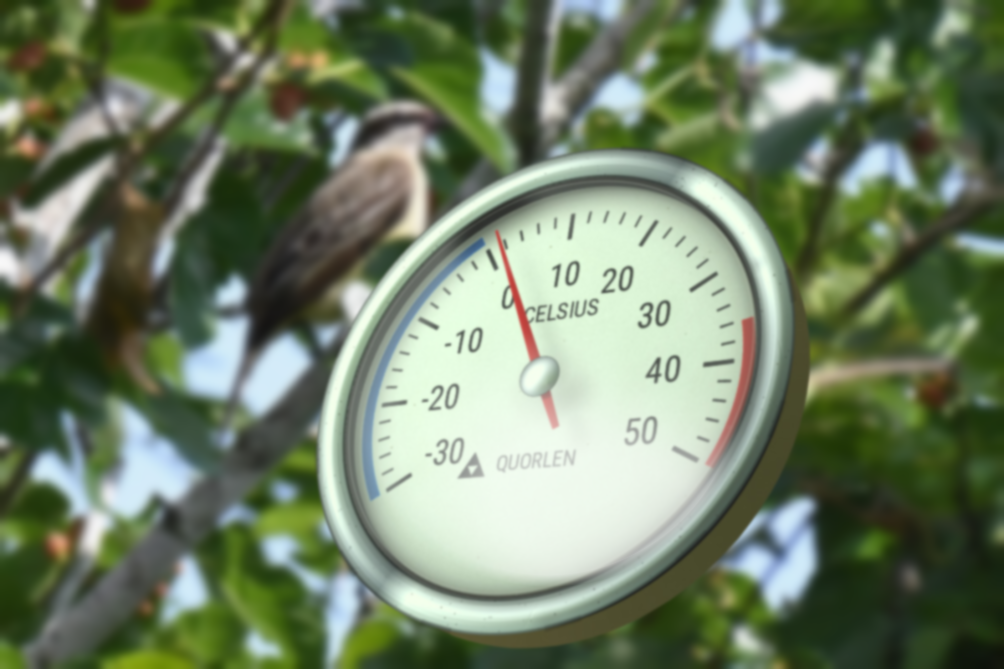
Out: {"value": 2, "unit": "°C"}
